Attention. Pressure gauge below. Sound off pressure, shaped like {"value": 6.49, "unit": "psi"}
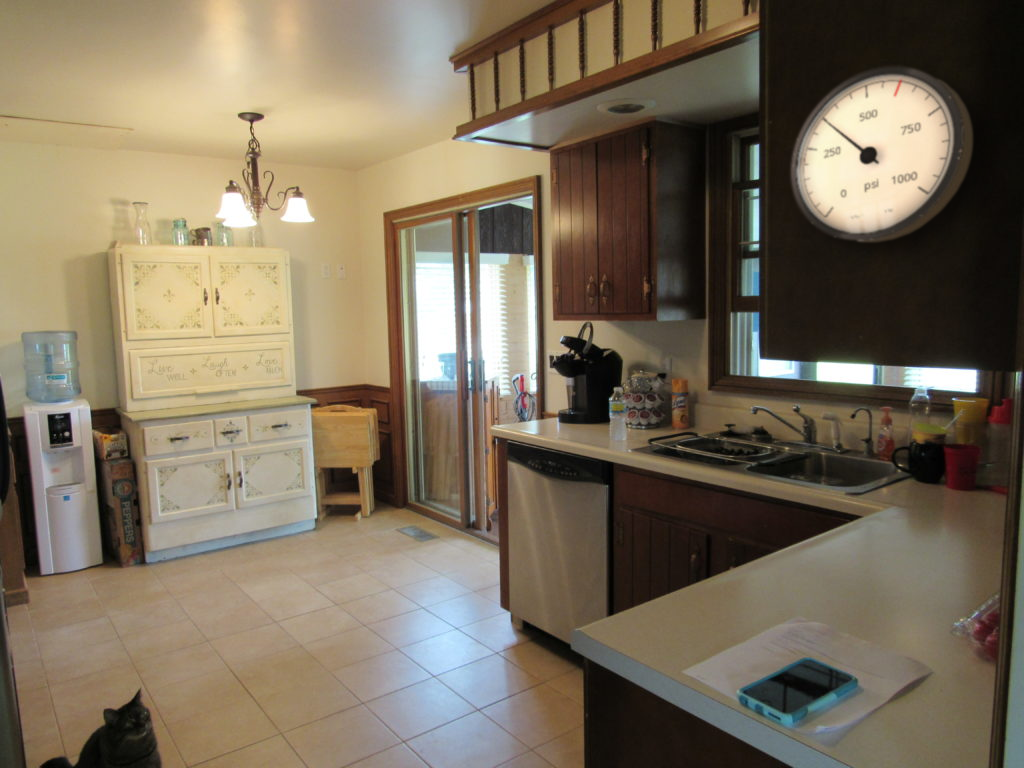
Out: {"value": 350, "unit": "psi"}
